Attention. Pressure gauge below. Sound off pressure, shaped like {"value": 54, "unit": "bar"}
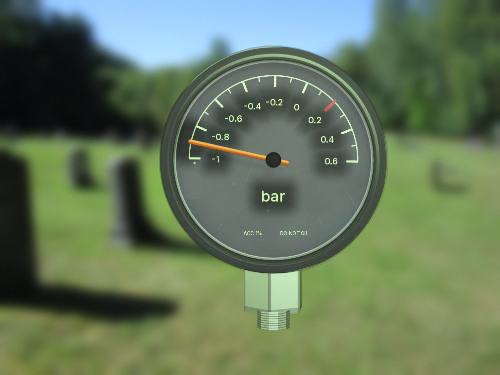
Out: {"value": -0.9, "unit": "bar"}
